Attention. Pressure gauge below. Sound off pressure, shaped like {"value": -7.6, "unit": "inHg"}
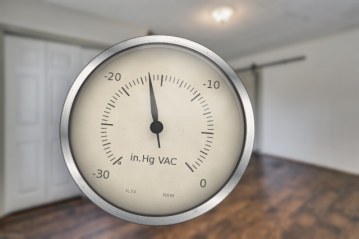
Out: {"value": -16.5, "unit": "inHg"}
